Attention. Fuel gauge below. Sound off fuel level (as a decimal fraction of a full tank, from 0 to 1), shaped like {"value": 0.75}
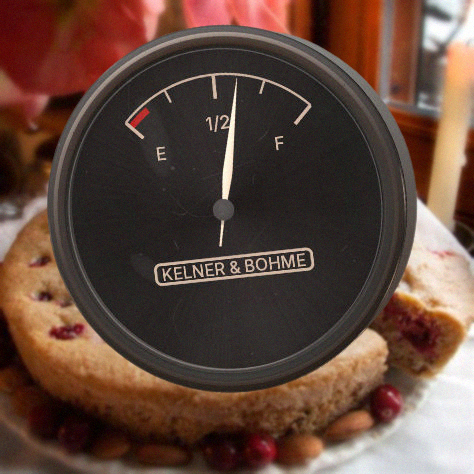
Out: {"value": 0.625}
